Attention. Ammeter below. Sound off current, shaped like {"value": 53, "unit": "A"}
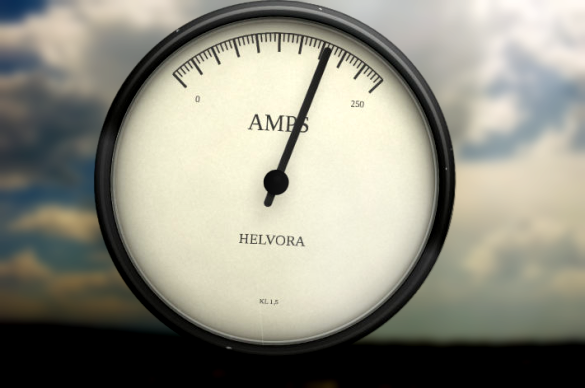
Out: {"value": 180, "unit": "A"}
